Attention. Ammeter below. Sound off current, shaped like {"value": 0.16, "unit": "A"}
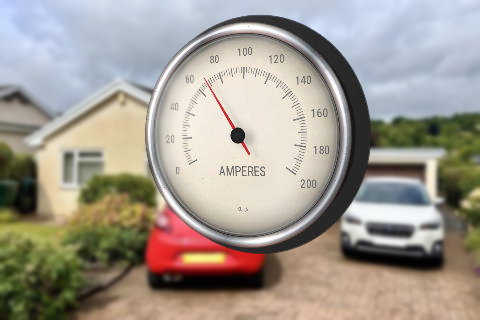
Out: {"value": 70, "unit": "A"}
